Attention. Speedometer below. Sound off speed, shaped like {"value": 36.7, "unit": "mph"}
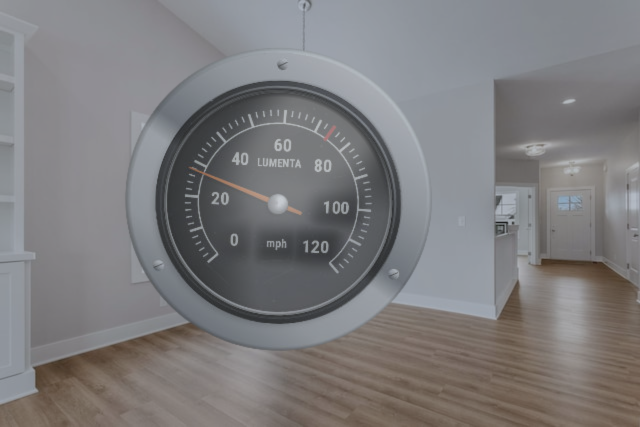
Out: {"value": 28, "unit": "mph"}
